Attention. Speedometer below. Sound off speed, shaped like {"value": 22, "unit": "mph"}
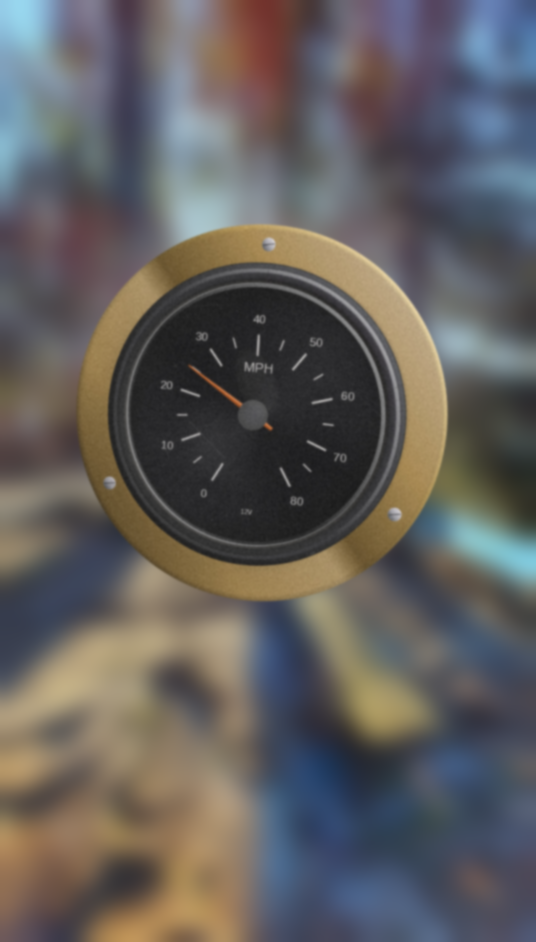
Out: {"value": 25, "unit": "mph"}
